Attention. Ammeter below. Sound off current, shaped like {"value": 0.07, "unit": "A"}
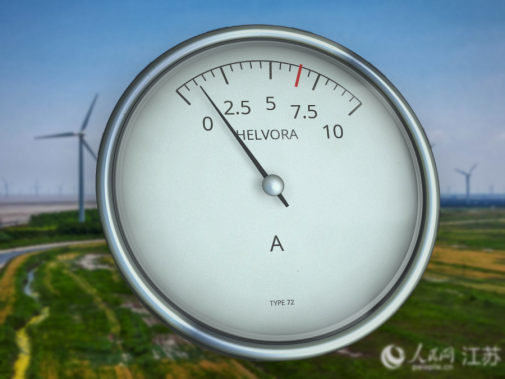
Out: {"value": 1, "unit": "A"}
